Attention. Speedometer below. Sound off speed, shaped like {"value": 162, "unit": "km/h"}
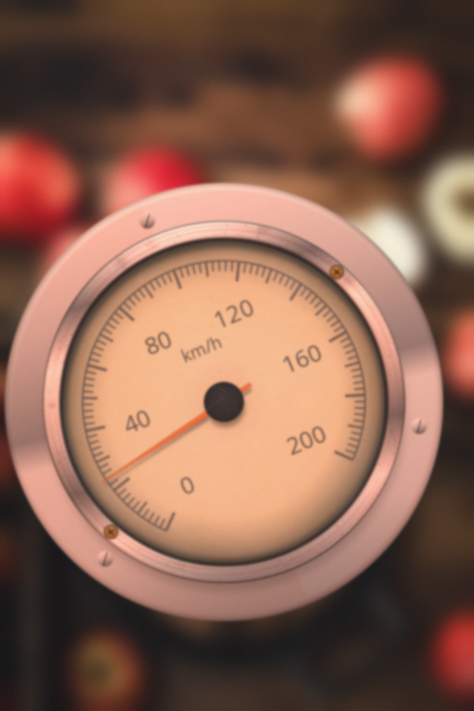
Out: {"value": 24, "unit": "km/h"}
